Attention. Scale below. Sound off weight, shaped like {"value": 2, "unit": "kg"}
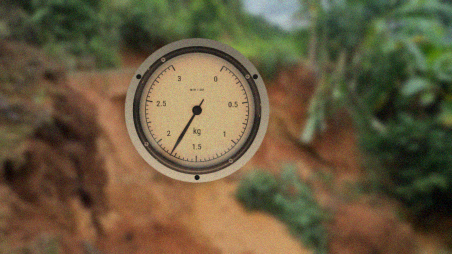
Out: {"value": 1.8, "unit": "kg"}
